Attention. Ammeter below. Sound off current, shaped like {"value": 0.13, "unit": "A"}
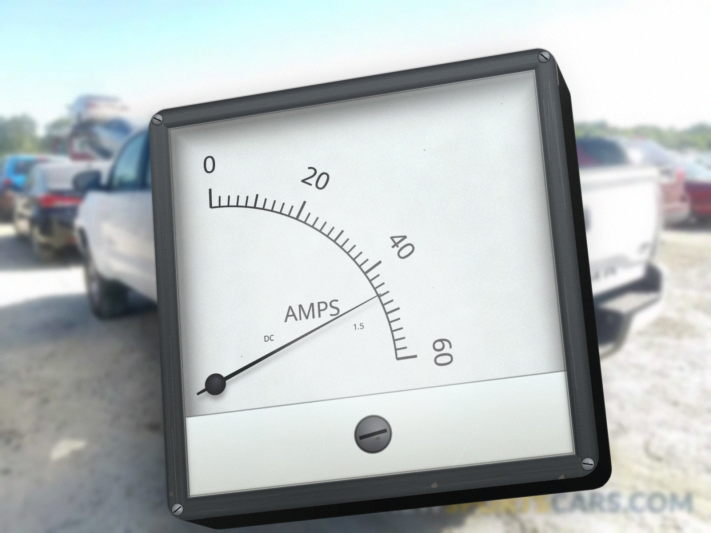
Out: {"value": 46, "unit": "A"}
